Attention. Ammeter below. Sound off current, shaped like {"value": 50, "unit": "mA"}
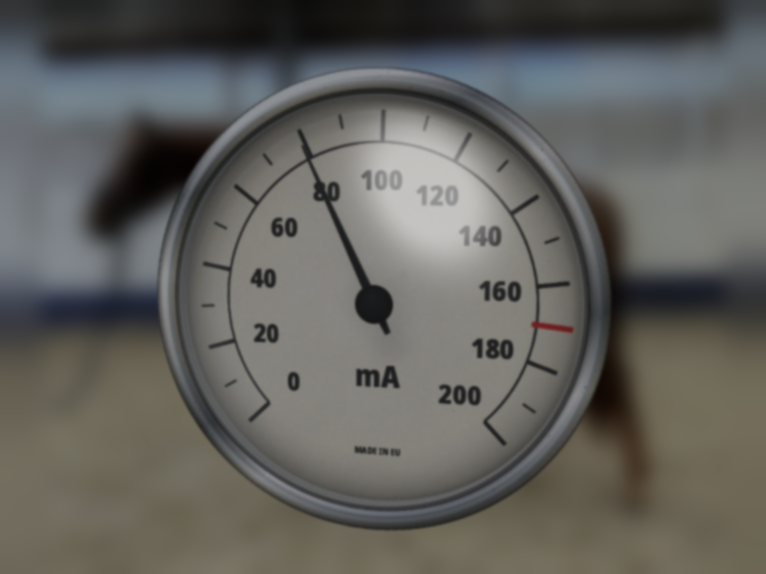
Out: {"value": 80, "unit": "mA"}
